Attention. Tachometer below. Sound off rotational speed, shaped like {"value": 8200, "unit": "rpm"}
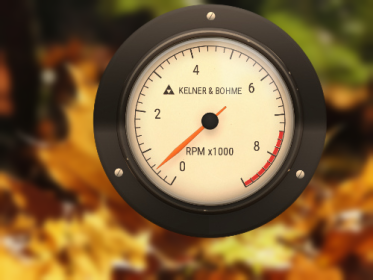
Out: {"value": 500, "unit": "rpm"}
